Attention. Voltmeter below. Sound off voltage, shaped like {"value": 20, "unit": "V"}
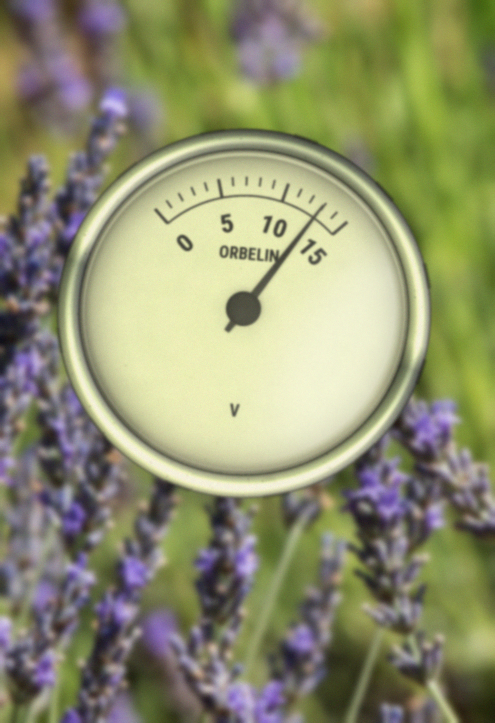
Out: {"value": 13, "unit": "V"}
